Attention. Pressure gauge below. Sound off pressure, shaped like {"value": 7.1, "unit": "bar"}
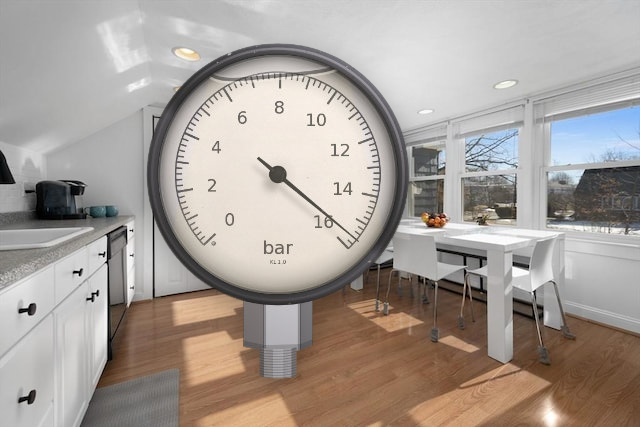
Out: {"value": 15.6, "unit": "bar"}
